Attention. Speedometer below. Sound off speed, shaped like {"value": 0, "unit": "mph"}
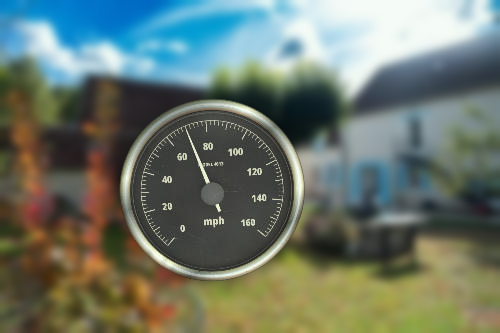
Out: {"value": 70, "unit": "mph"}
